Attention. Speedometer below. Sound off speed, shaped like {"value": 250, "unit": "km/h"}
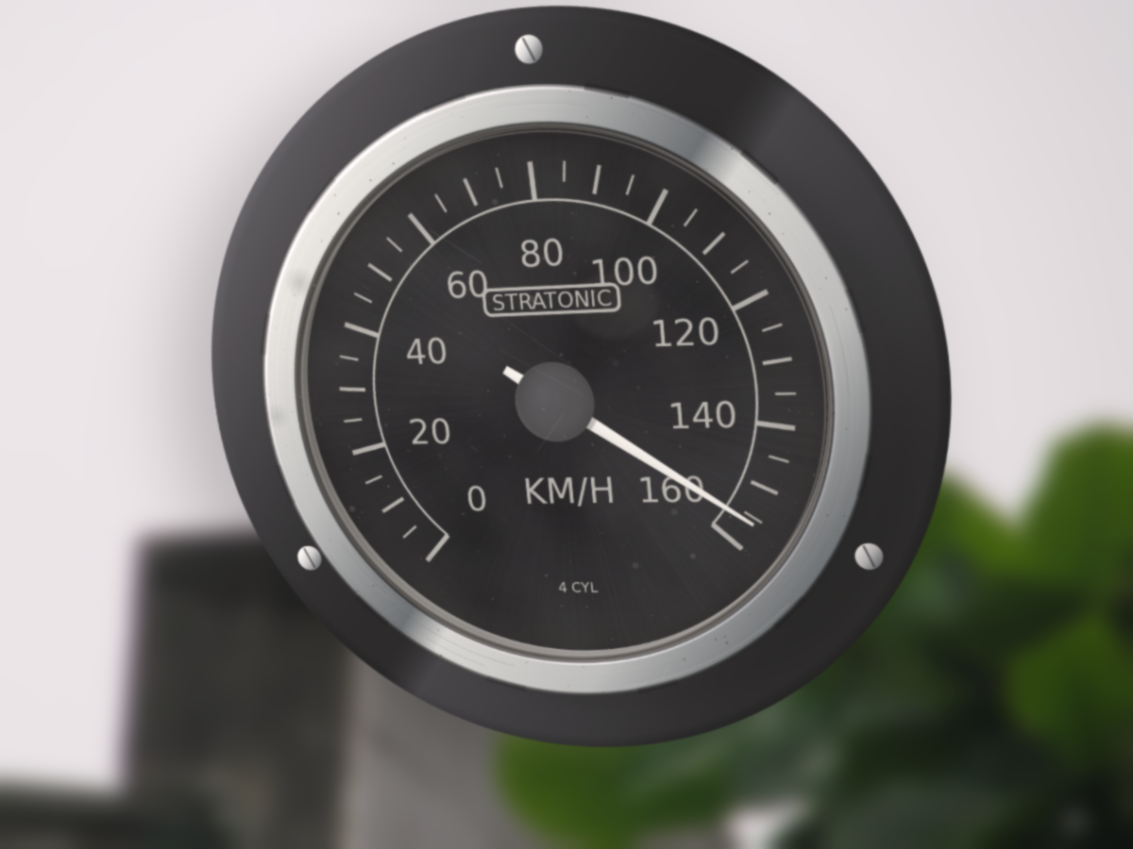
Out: {"value": 155, "unit": "km/h"}
